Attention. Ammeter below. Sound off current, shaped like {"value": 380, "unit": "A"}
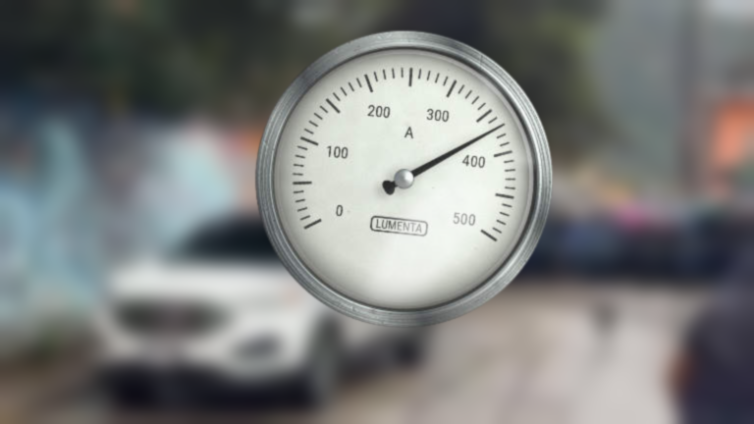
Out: {"value": 370, "unit": "A"}
